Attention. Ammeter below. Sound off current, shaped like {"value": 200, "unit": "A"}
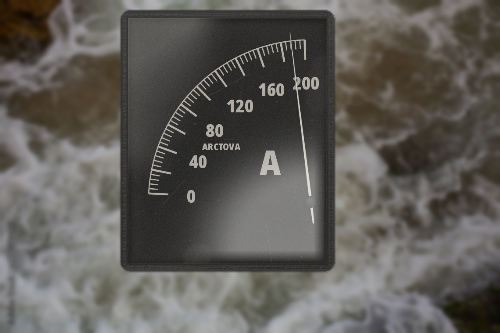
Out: {"value": 188, "unit": "A"}
